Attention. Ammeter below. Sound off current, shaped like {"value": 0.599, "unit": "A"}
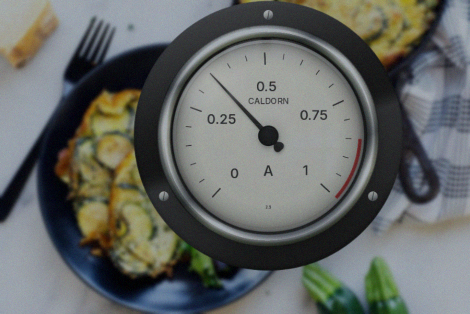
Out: {"value": 0.35, "unit": "A"}
